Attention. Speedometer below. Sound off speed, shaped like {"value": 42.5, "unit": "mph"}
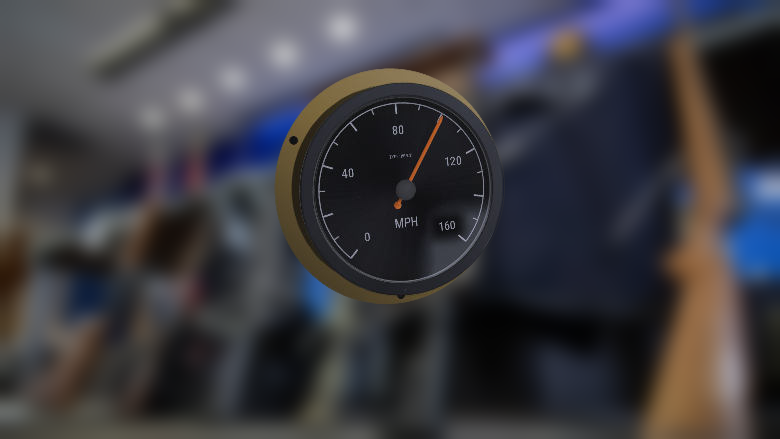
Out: {"value": 100, "unit": "mph"}
